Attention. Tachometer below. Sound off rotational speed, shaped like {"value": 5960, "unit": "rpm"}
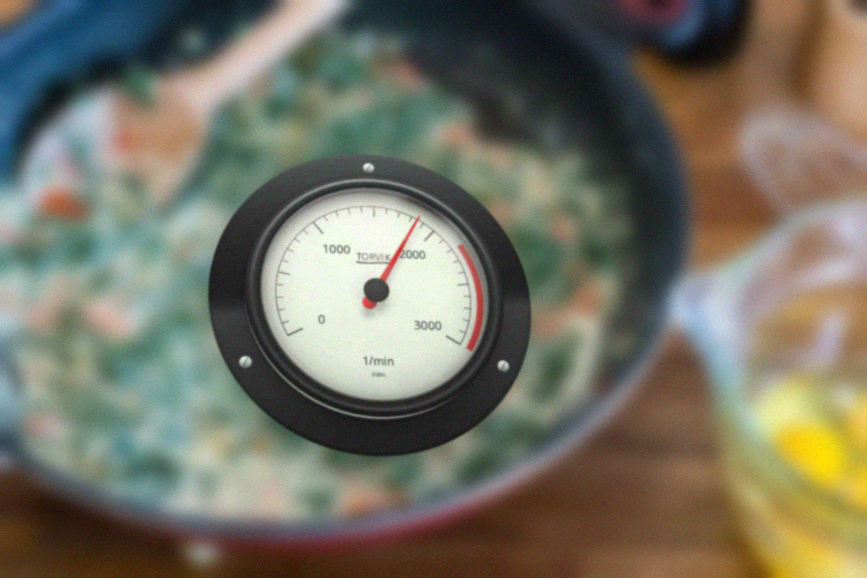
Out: {"value": 1850, "unit": "rpm"}
